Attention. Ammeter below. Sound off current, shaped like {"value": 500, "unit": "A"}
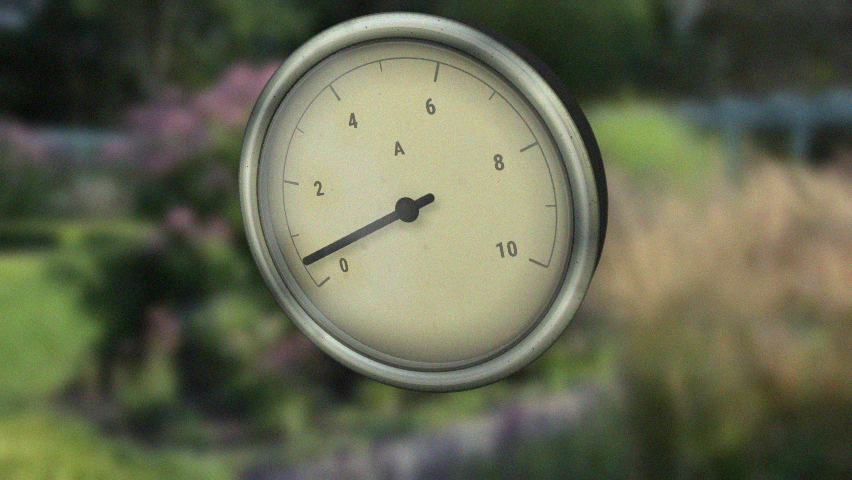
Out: {"value": 0.5, "unit": "A"}
